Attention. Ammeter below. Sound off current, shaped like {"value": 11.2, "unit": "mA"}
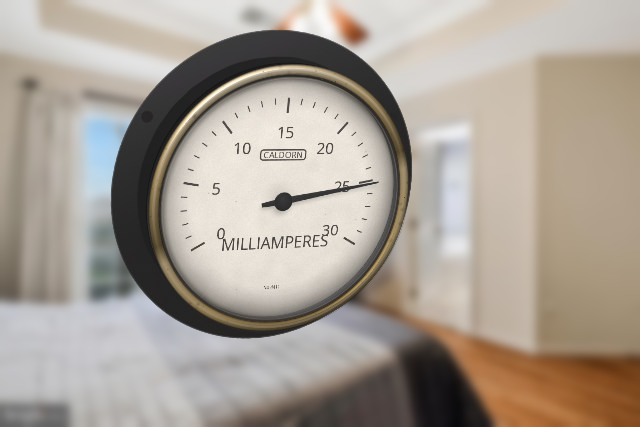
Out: {"value": 25, "unit": "mA"}
